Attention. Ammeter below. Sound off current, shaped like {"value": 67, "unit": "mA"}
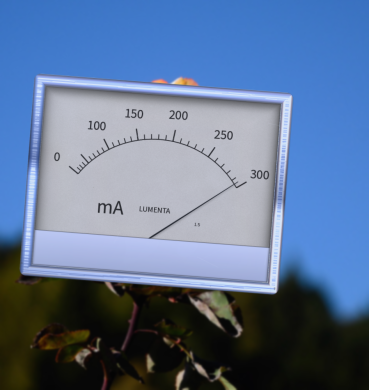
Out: {"value": 295, "unit": "mA"}
